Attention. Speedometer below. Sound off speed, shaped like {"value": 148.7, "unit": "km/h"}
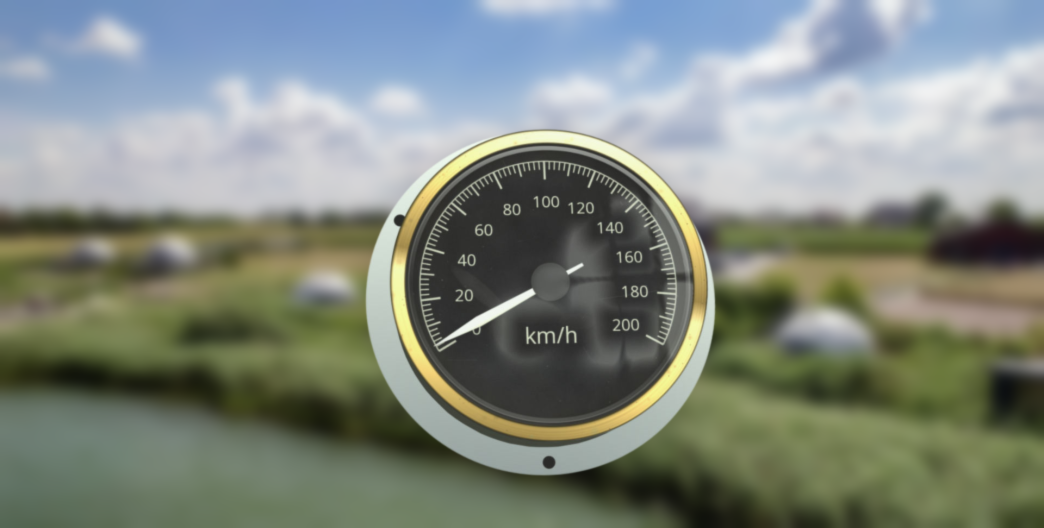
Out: {"value": 2, "unit": "km/h"}
